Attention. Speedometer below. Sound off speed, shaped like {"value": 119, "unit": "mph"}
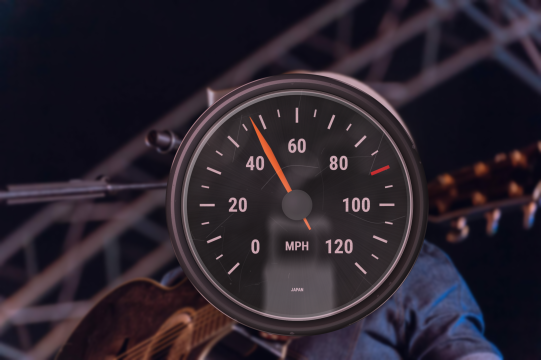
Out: {"value": 47.5, "unit": "mph"}
